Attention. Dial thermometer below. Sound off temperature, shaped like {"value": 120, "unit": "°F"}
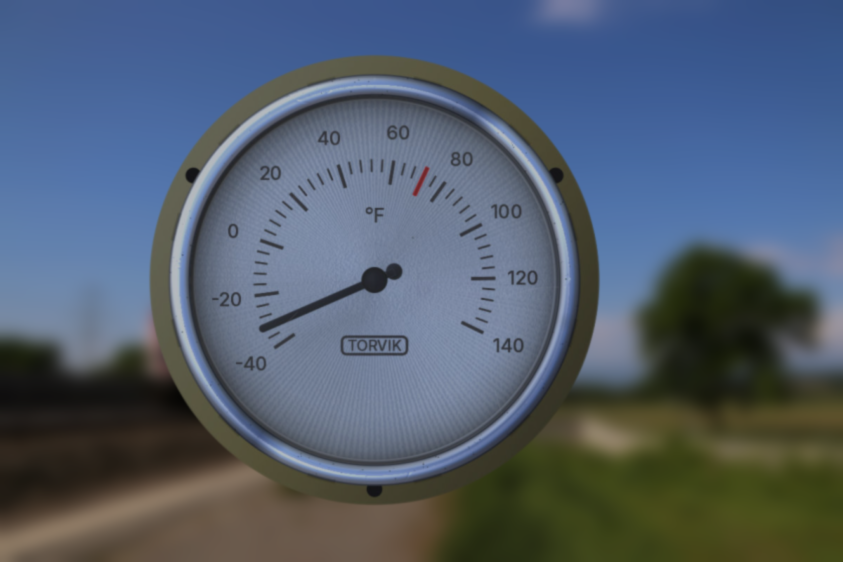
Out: {"value": -32, "unit": "°F"}
